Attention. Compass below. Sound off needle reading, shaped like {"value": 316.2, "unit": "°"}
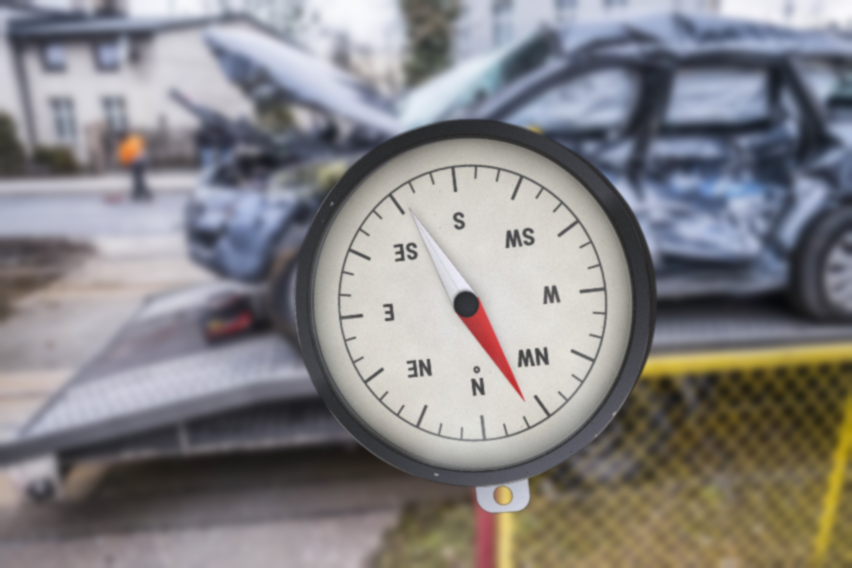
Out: {"value": 335, "unit": "°"}
